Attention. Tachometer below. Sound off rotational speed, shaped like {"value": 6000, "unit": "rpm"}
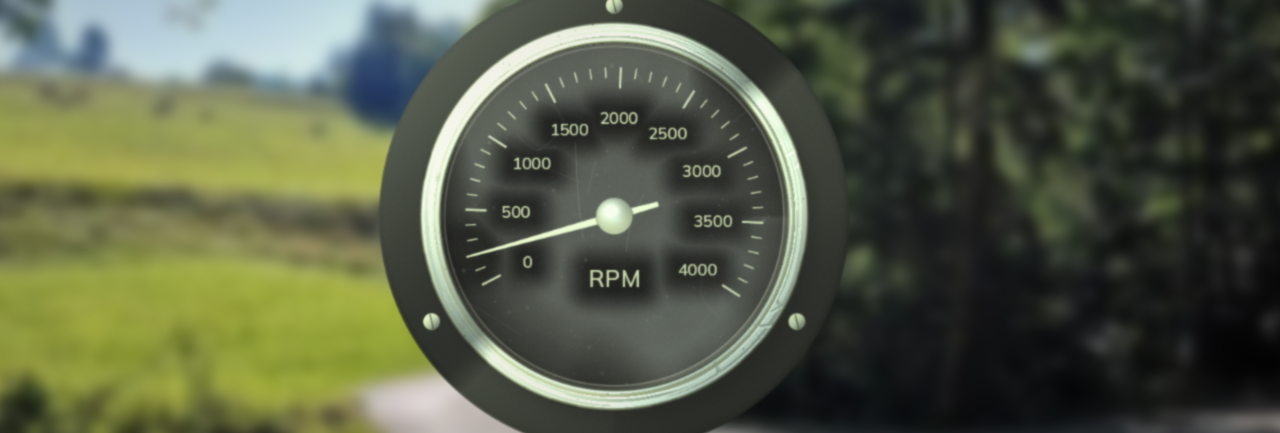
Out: {"value": 200, "unit": "rpm"}
